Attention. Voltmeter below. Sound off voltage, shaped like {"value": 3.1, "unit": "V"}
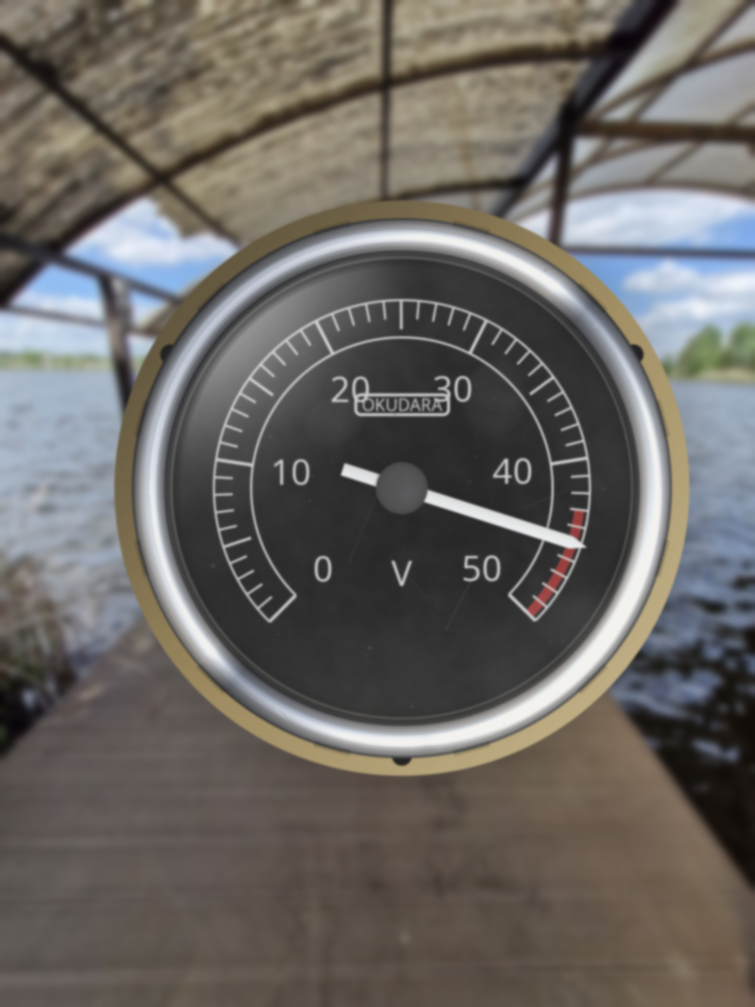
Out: {"value": 45, "unit": "V"}
